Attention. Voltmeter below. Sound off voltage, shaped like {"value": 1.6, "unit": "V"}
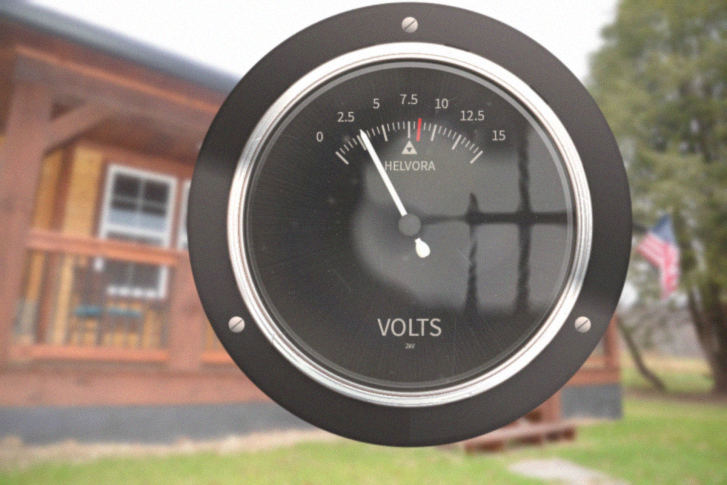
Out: {"value": 3, "unit": "V"}
